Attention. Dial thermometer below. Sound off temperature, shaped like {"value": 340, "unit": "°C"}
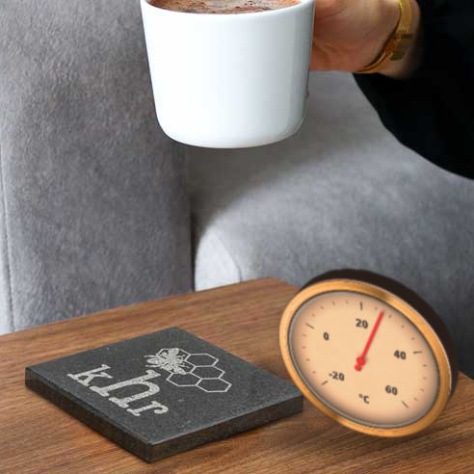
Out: {"value": 26, "unit": "°C"}
